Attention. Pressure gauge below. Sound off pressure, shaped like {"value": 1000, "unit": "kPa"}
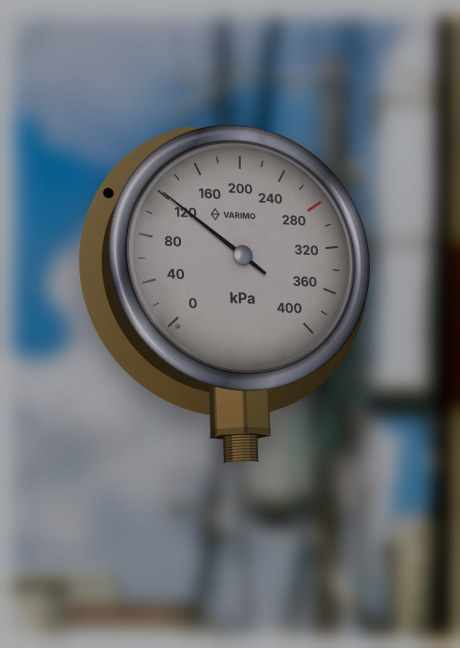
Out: {"value": 120, "unit": "kPa"}
